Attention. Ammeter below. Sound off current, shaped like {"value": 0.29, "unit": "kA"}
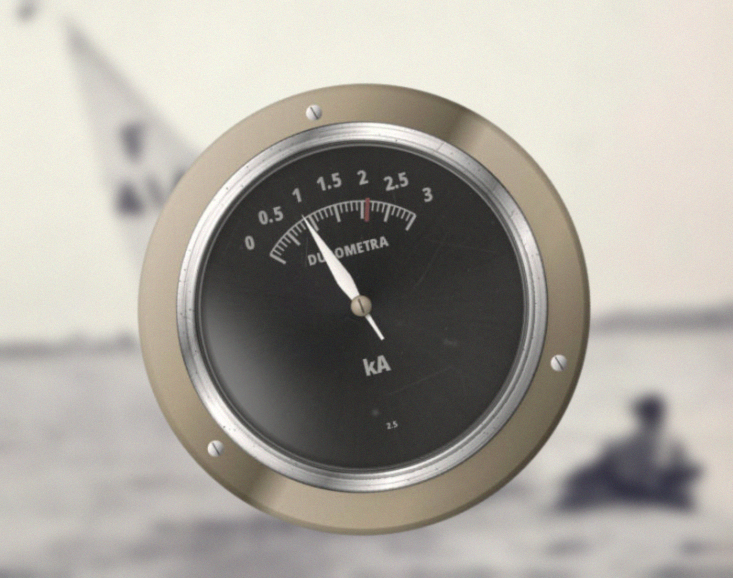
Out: {"value": 0.9, "unit": "kA"}
